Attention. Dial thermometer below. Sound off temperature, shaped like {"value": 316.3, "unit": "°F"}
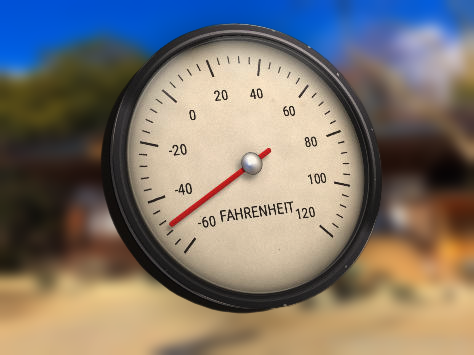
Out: {"value": -50, "unit": "°F"}
